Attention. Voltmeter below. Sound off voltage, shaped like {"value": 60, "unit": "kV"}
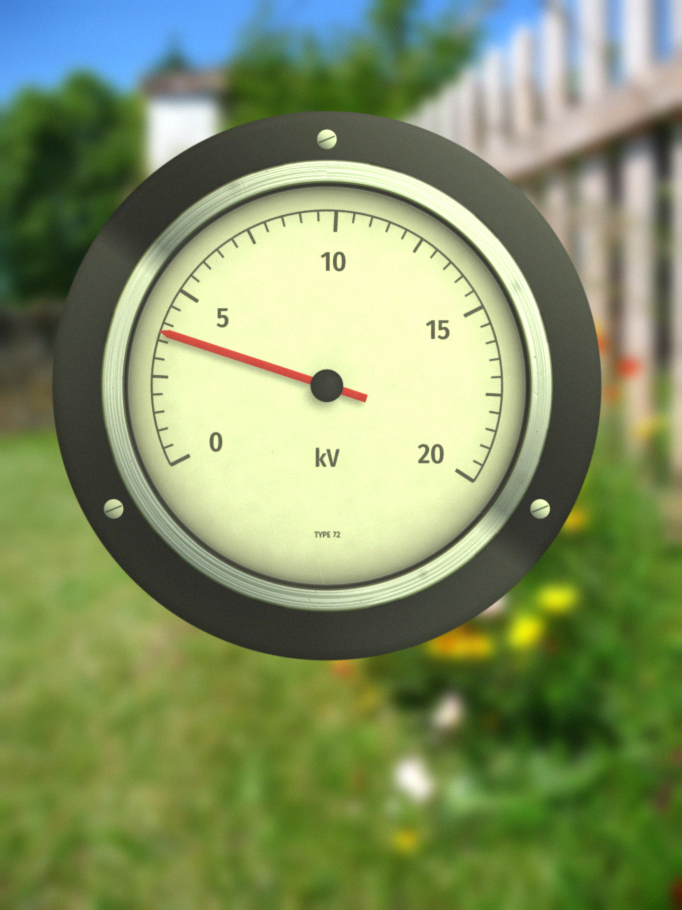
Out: {"value": 3.75, "unit": "kV"}
